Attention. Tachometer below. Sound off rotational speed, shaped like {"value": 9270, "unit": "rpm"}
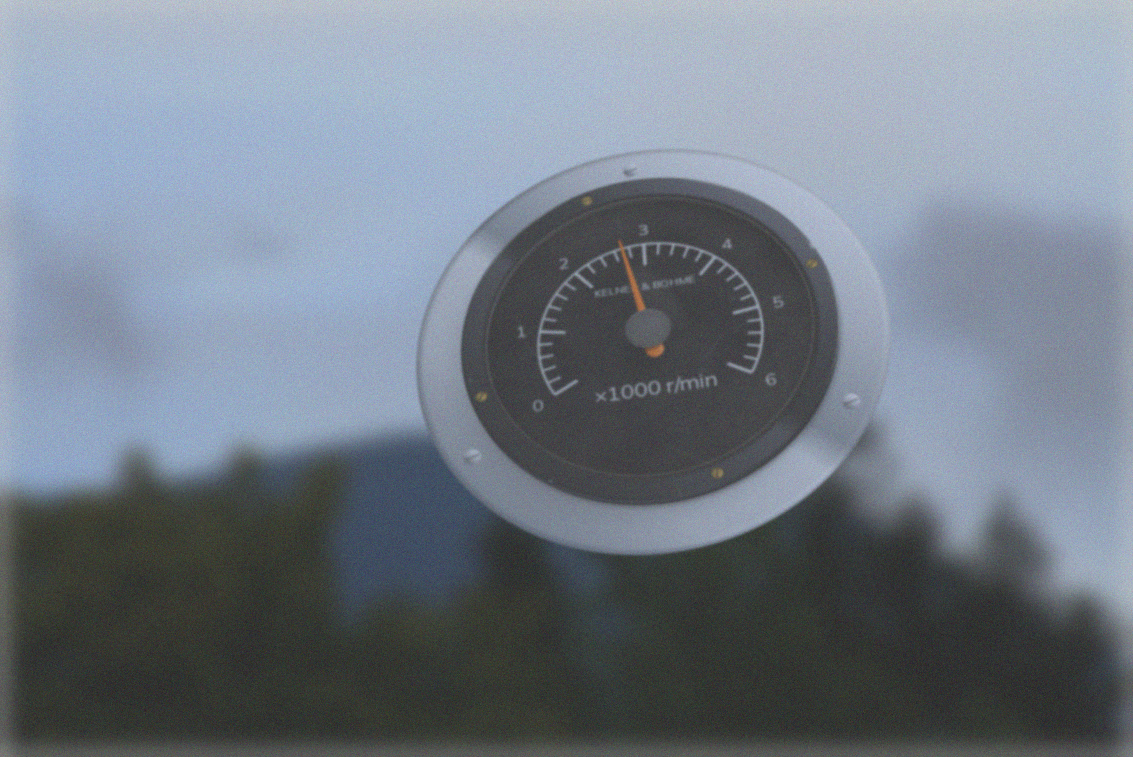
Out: {"value": 2700, "unit": "rpm"}
